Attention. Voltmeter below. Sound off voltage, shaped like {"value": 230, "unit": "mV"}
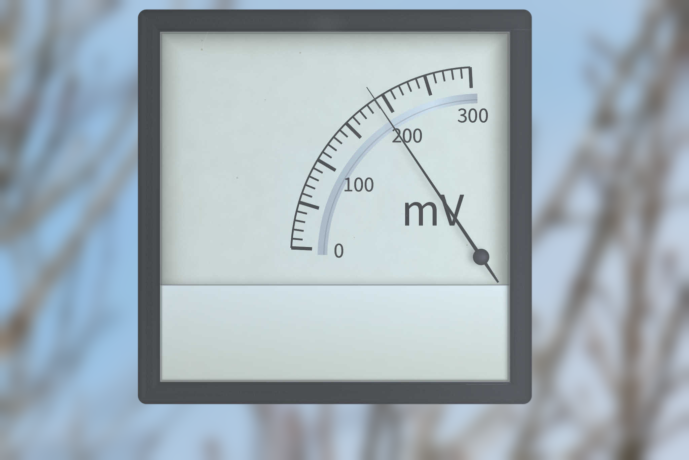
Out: {"value": 190, "unit": "mV"}
